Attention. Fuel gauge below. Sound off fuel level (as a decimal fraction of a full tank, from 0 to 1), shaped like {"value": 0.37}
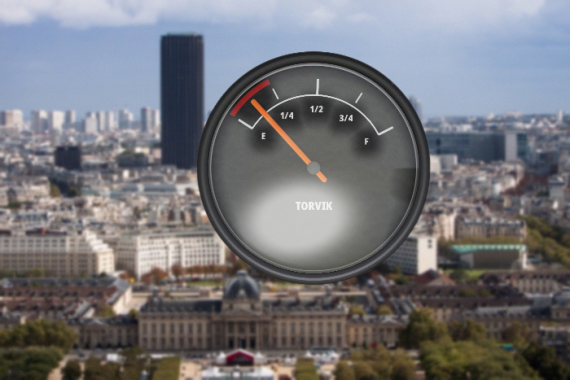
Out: {"value": 0.125}
